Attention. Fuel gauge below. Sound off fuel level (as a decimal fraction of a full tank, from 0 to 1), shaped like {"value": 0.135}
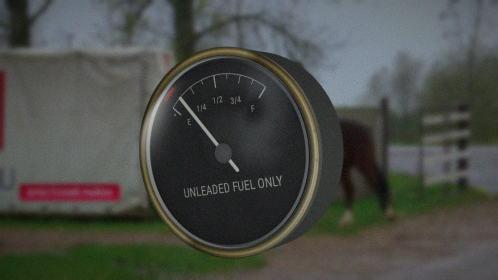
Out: {"value": 0.125}
